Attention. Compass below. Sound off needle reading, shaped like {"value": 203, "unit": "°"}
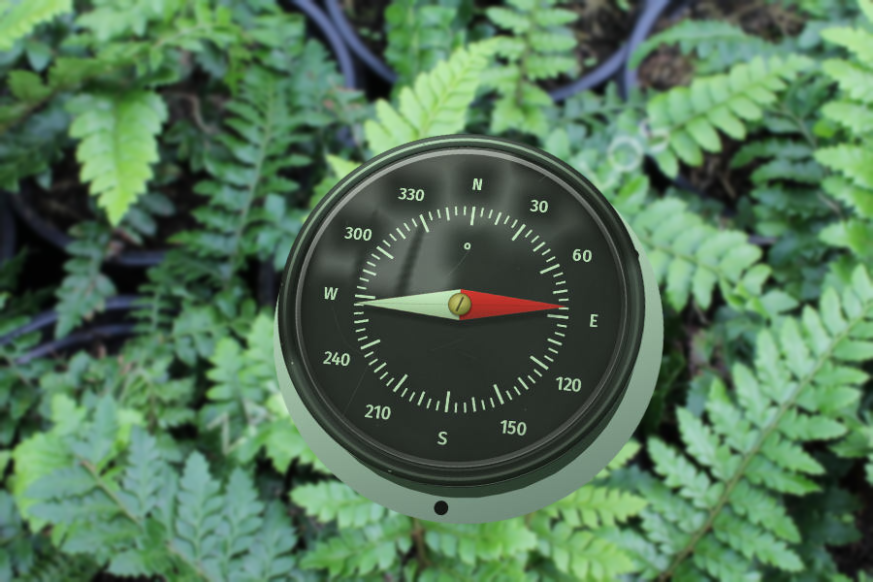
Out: {"value": 85, "unit": "°"}
